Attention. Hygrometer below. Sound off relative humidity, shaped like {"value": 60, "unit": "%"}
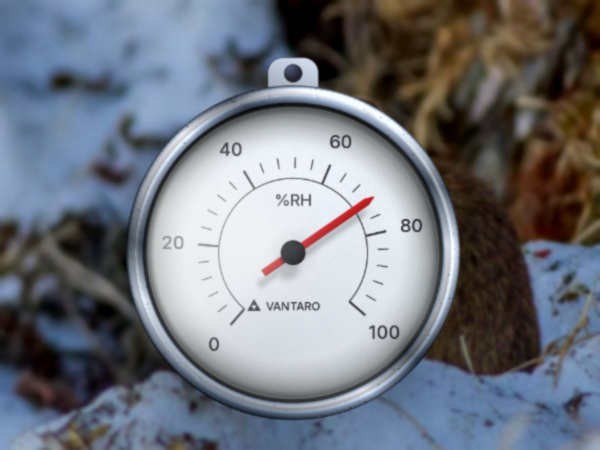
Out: {"value": 72, "unit": "%"}
